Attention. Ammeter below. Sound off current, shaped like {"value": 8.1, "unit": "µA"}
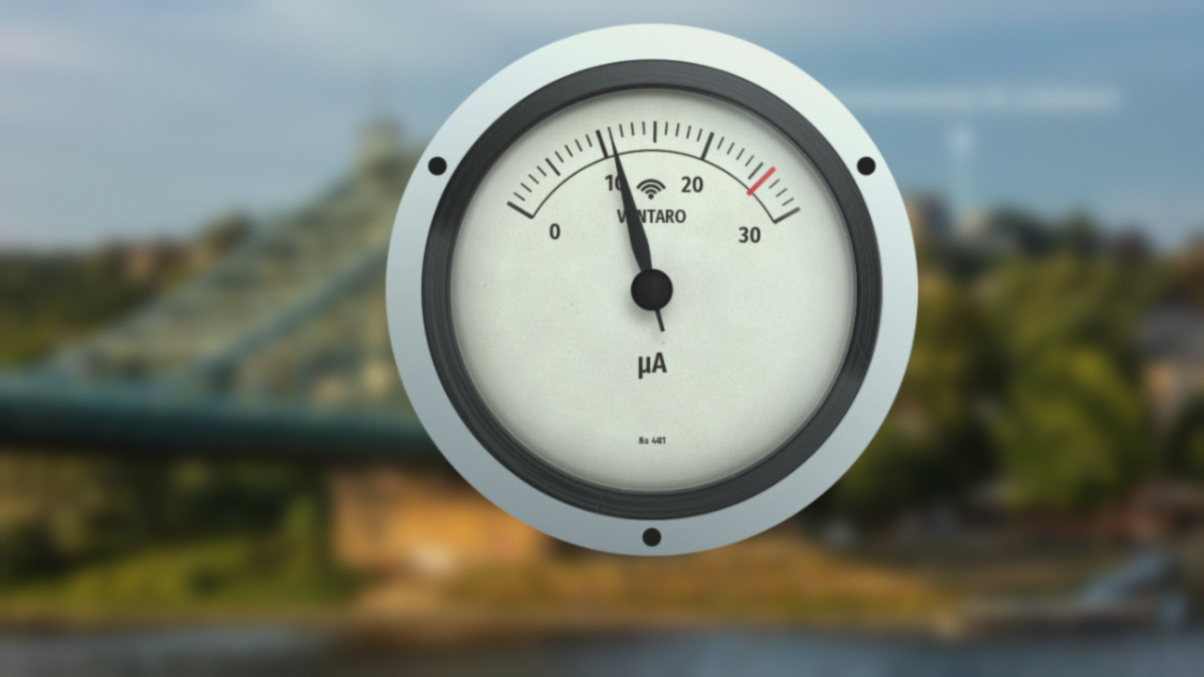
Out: {"value": 11, "unit": "µA"}
